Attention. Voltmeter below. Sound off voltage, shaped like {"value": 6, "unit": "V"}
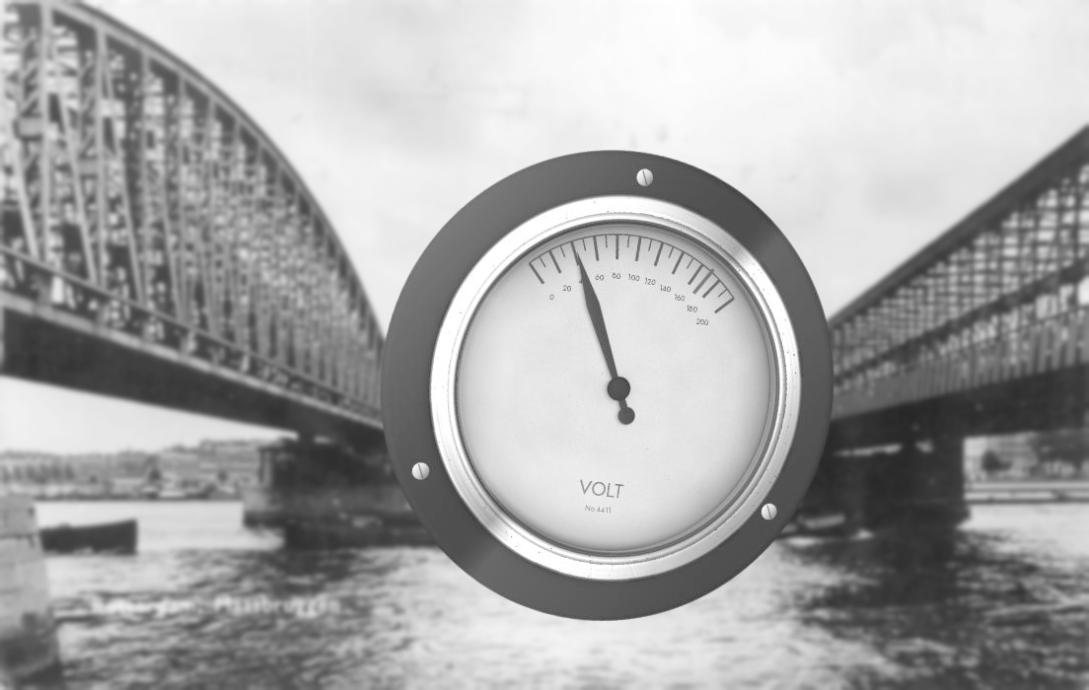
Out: {"value": 40, "unit": "V"}
